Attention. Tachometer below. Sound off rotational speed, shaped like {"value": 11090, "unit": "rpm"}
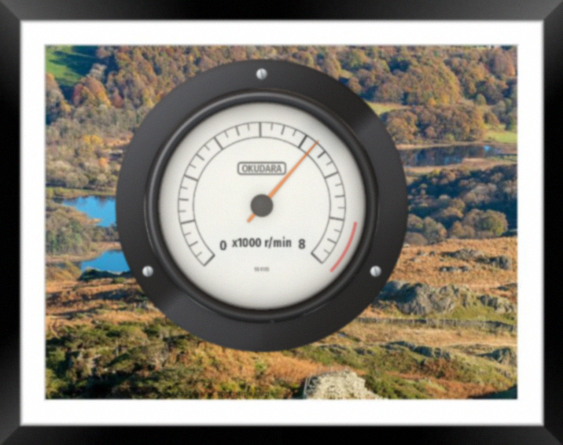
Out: {"value": 5250, "unit": "rpm"}
